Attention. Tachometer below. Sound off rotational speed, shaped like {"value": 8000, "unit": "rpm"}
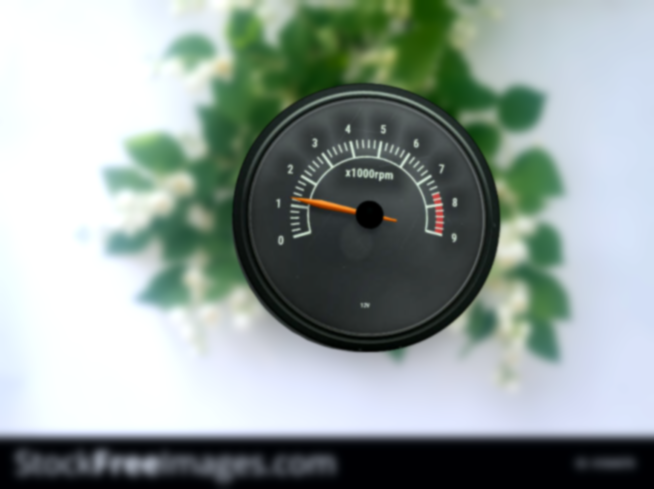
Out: {"value": 1200, "unit": "rpm"}
